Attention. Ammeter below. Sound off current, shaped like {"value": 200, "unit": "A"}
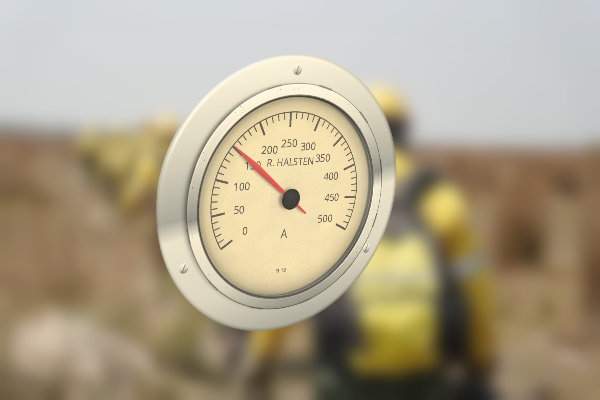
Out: {"value": 150, "unit": "A"}
